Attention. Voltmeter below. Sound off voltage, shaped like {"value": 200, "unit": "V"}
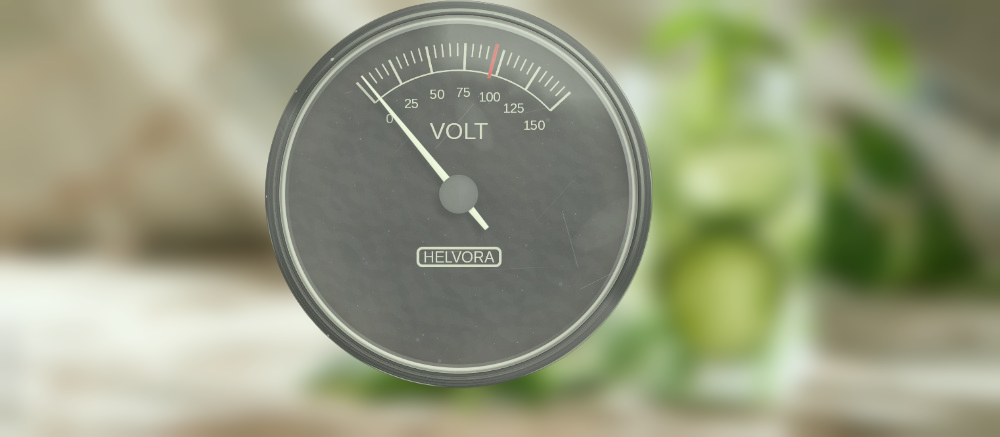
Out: {"value": 5, "unit": "V"}
